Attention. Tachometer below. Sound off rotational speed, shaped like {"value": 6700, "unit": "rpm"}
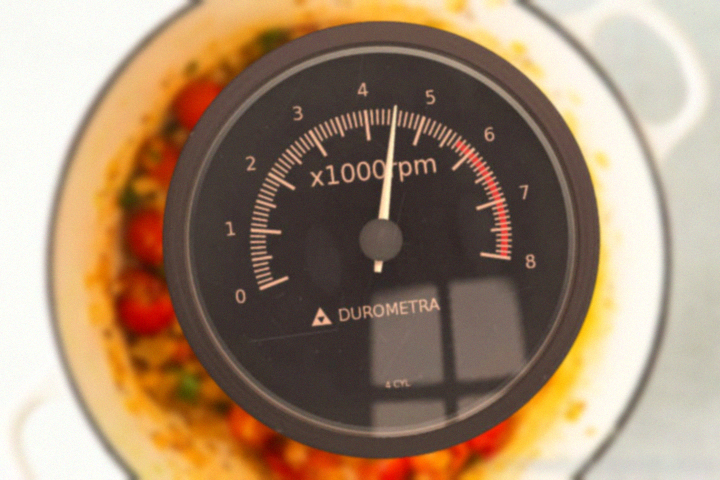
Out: {"value": 4500, "unit": "rpm"}
